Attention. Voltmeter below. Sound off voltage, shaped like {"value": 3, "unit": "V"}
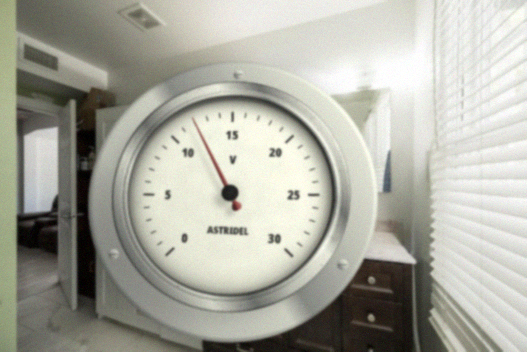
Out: {"value": 12, "unit": "V"}
